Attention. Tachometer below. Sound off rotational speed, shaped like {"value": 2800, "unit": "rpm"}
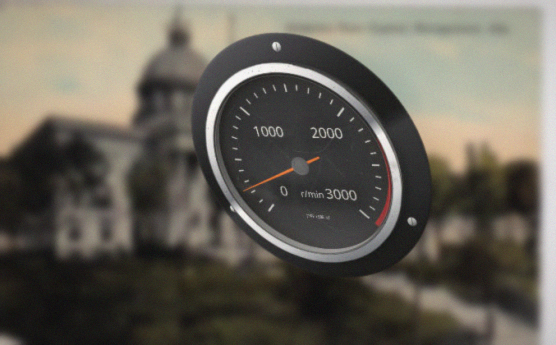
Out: {"value": 250, "unit": "rpm"}
